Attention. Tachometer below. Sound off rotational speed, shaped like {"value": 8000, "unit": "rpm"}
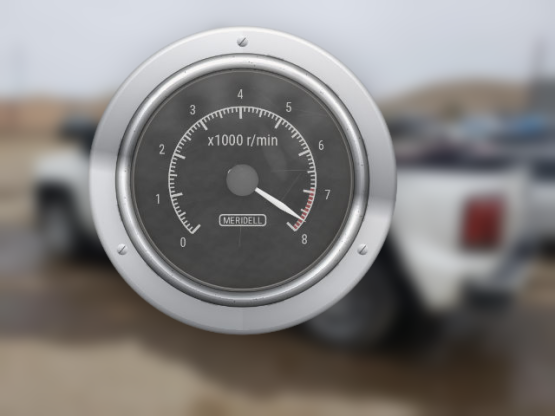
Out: {"value": 7700, "unit": "rpm"}
